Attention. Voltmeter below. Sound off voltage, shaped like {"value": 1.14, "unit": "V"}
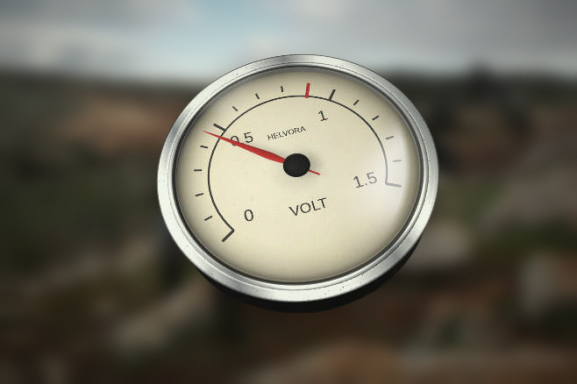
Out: {"value": 0.45, "unit": "V"}
